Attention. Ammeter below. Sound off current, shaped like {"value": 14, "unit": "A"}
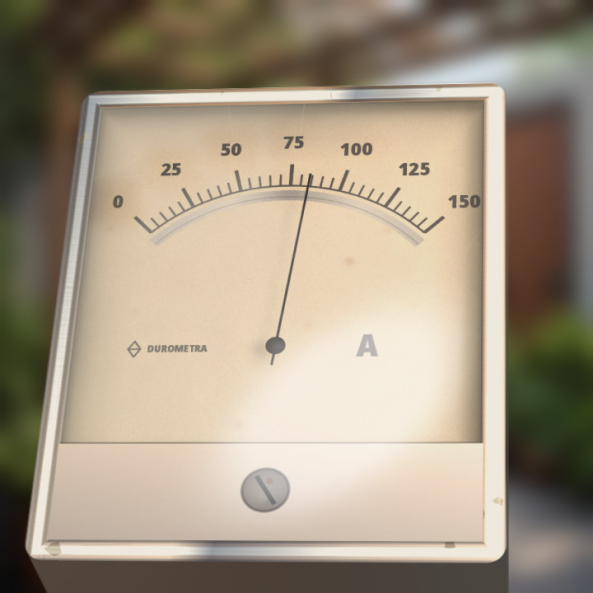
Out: {"value": 85, "unit": "A"}
